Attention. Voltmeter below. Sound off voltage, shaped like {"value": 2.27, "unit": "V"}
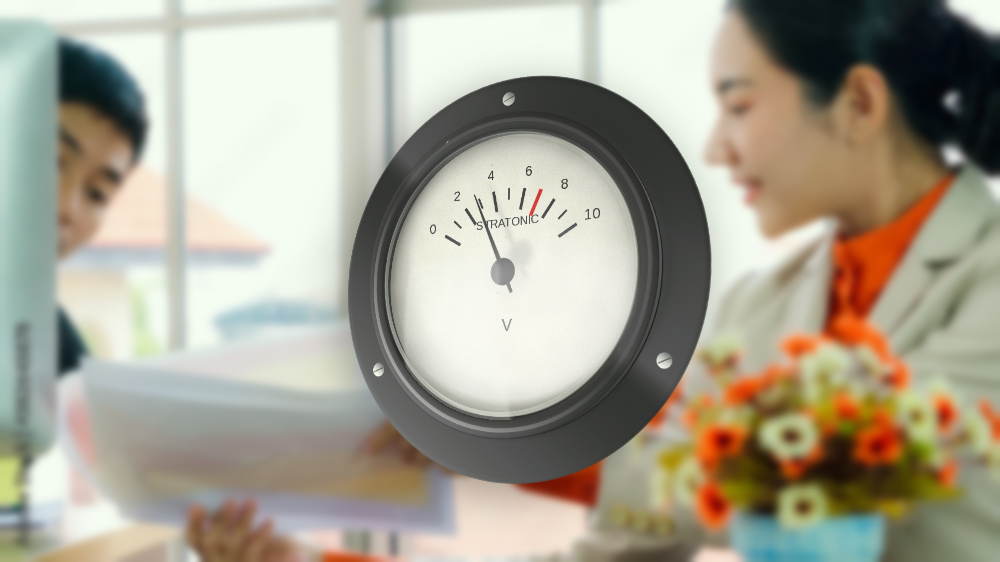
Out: {"value": 3, "unit": "V"}
